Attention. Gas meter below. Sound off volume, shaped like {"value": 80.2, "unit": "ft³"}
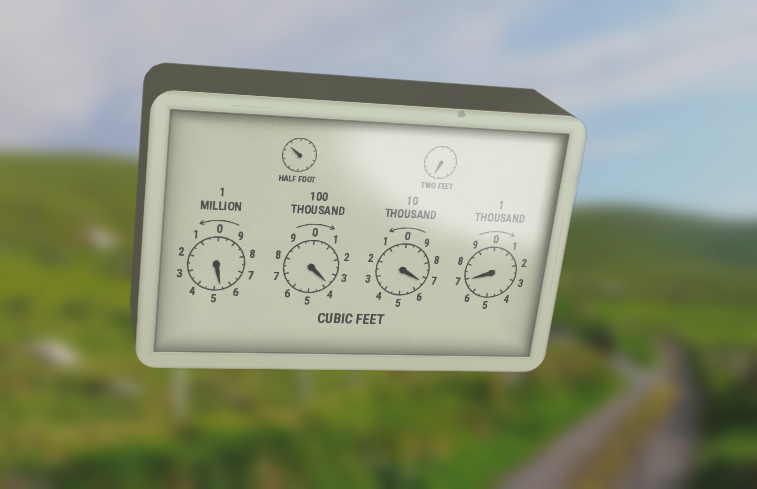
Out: {"value": 536700, "unit": "ft³"}
